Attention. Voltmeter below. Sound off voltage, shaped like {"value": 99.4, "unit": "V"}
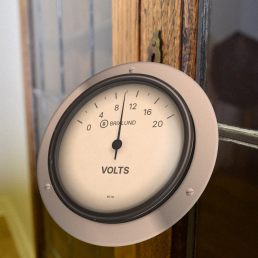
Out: {"value": 10, "unit": "V"}
